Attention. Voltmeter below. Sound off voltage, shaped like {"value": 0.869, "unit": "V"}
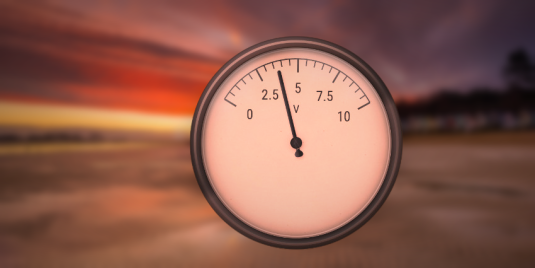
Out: {"value": 3.75, "unit": "V"}
